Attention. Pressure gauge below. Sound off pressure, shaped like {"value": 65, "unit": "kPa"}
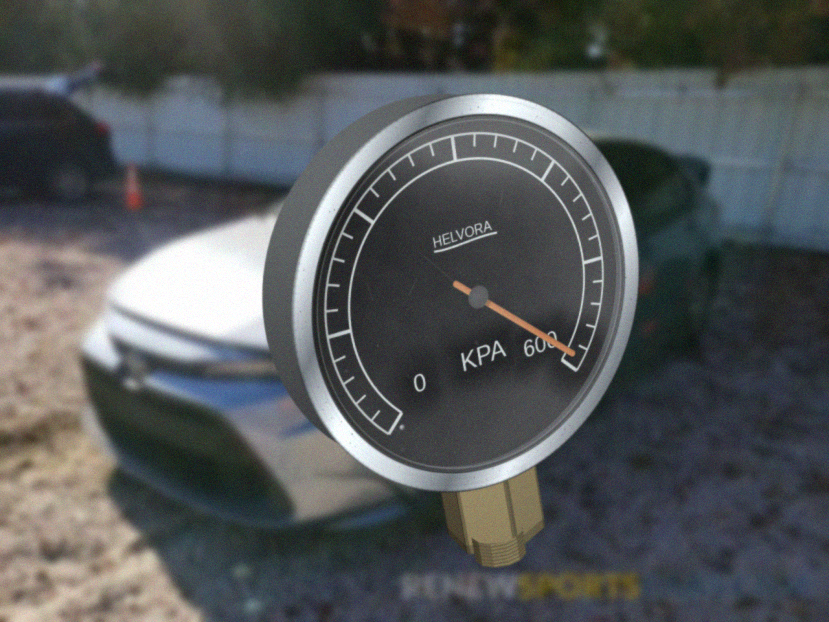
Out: {"value": 590, "unit": "kPa"}
